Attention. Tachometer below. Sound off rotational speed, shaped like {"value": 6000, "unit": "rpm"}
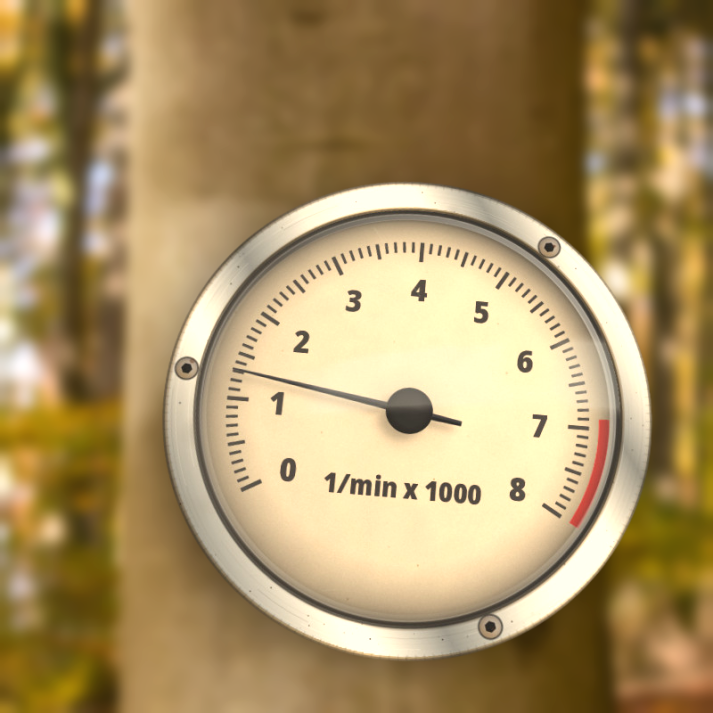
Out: {"value": 1300, "unit": "rpm"}
